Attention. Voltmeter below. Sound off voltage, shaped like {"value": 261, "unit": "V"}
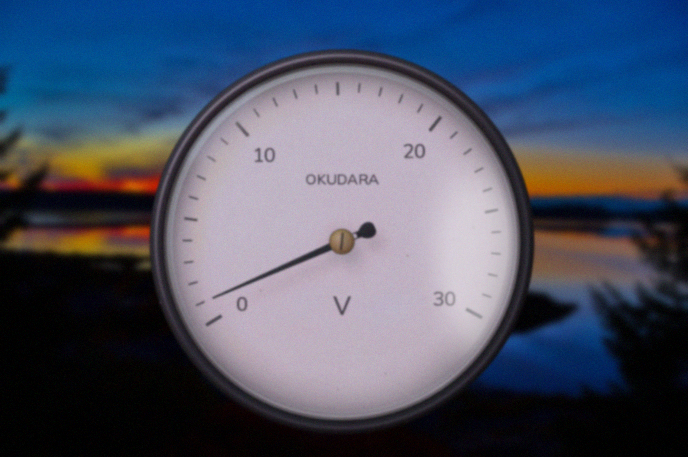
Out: {"value": 1, "unit": "V"}
